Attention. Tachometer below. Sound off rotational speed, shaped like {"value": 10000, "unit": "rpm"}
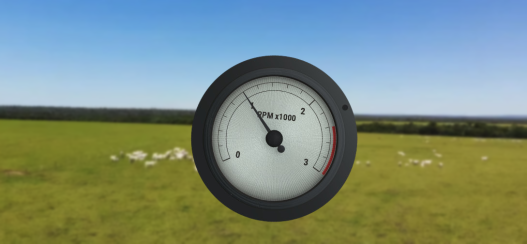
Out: {"value": 1000, "unit": "rpm"}
